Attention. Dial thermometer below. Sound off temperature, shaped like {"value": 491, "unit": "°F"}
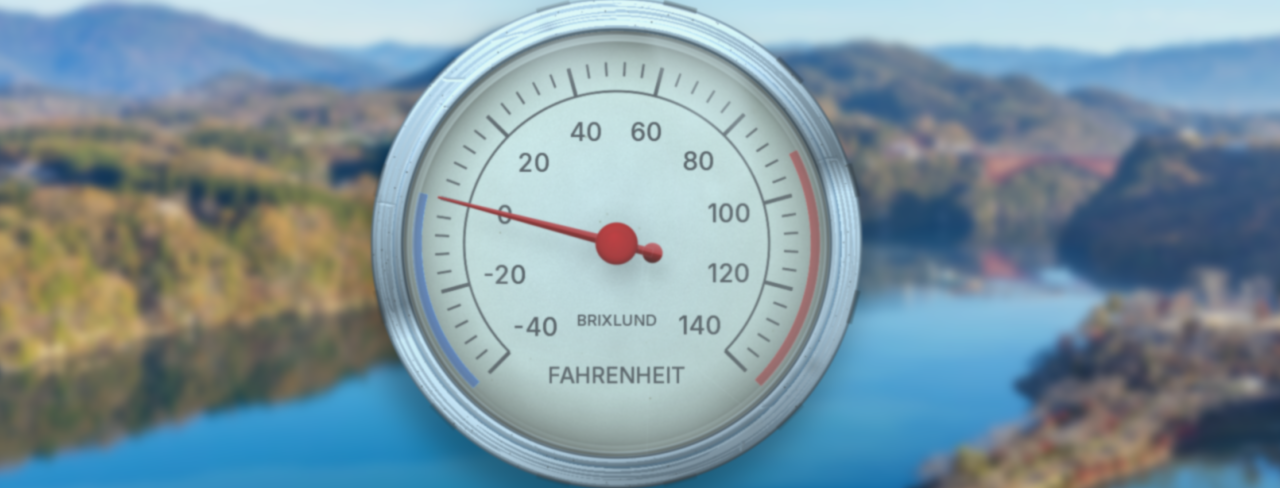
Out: {"value": 0, "unit": "°F"}
